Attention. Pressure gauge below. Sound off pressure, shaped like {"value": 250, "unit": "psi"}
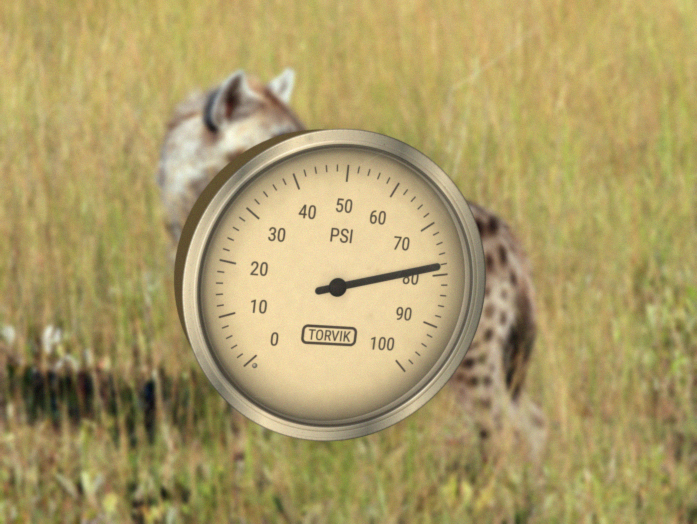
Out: {"value": 78, "unit": "psi"}
